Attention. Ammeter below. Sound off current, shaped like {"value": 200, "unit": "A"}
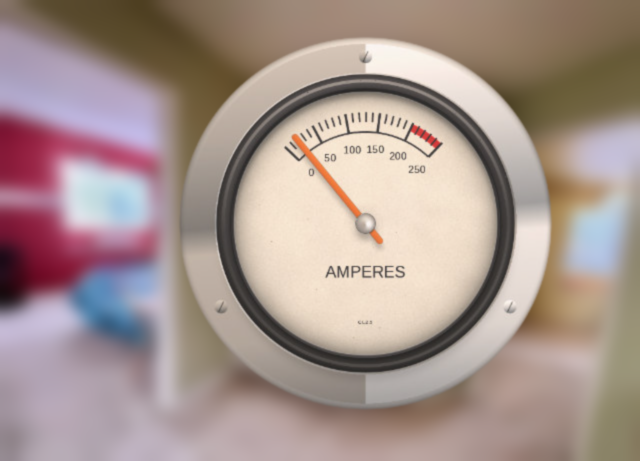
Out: {"value": 20, "unit": "A"}
